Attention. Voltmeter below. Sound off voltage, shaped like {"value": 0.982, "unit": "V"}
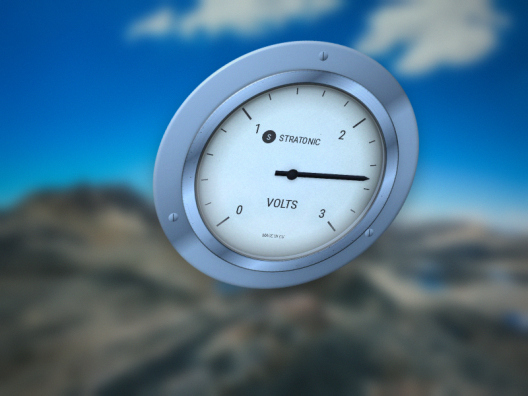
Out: {"value": 2.5, "unit": "V"}
